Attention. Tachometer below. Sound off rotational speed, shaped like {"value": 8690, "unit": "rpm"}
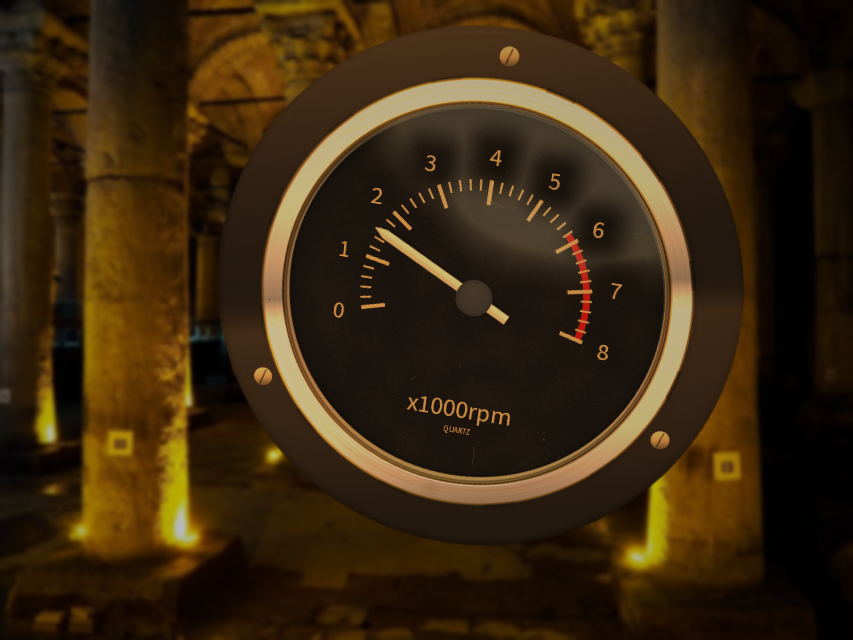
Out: {"value": 1600, "unit": "rpm"}
